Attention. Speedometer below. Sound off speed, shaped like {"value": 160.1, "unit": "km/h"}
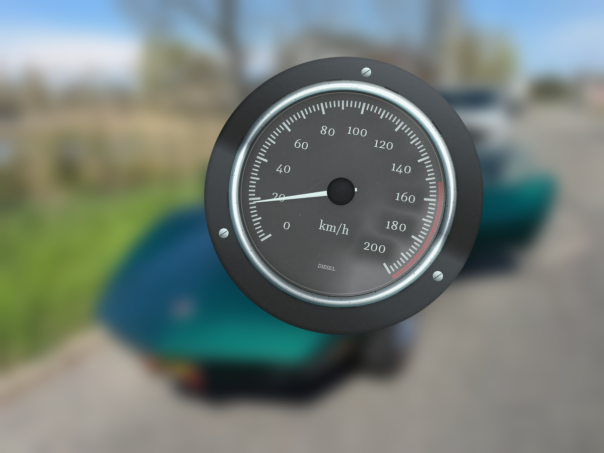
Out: {"value": 18, "unit": "km/h"}
